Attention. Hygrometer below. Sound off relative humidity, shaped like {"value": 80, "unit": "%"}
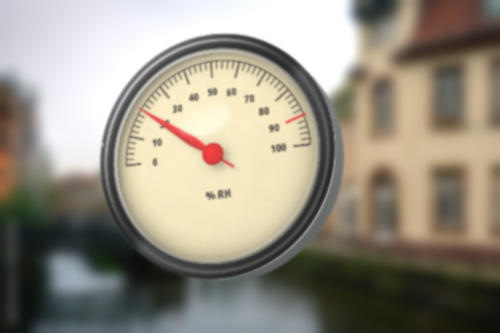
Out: {"value": 20, "unit": "%"}
